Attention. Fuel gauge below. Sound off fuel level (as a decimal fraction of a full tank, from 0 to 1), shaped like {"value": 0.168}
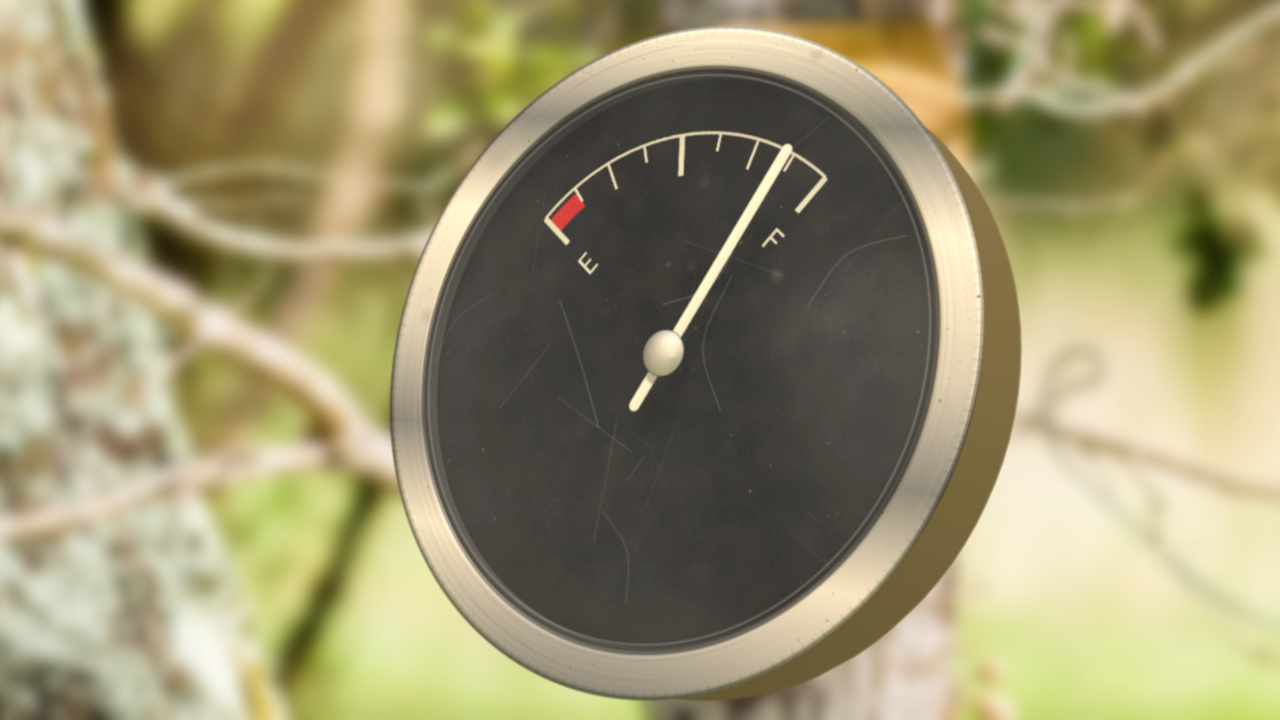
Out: {"value": 0.875}
